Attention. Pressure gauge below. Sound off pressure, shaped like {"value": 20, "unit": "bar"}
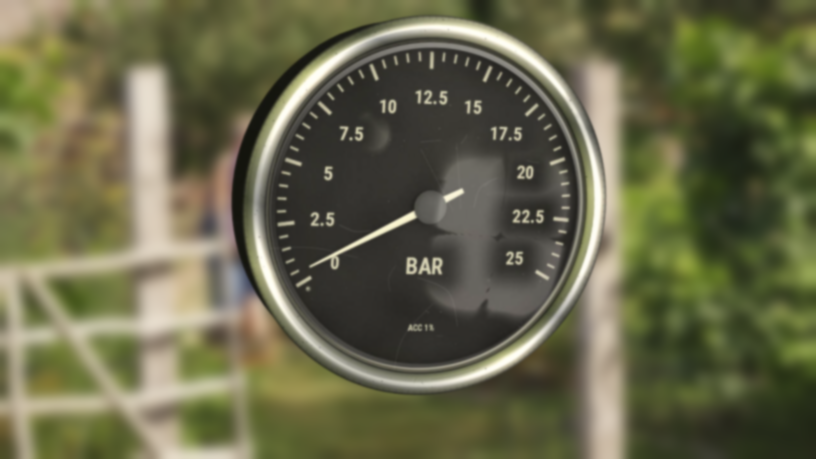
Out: {"value": 0.5, "unit": "bar"}
